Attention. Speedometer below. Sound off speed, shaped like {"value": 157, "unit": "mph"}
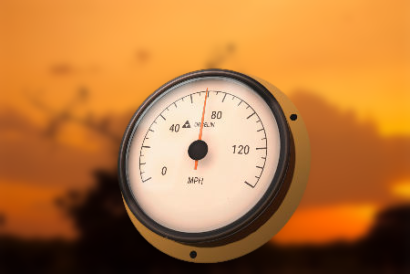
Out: {"value": 70, "unit": "mph"}
